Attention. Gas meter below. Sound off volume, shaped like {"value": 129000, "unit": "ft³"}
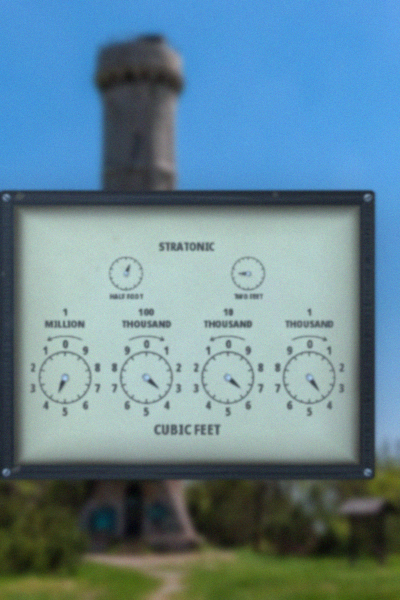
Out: {"value": 436400, "unit": "ft³"}
